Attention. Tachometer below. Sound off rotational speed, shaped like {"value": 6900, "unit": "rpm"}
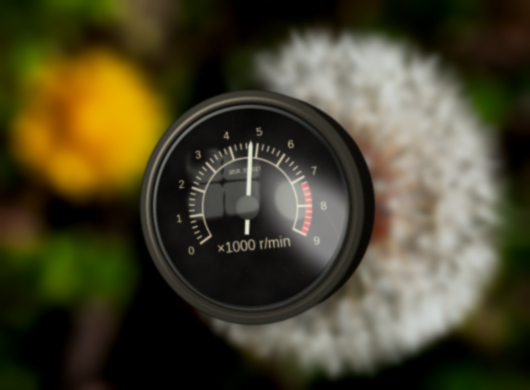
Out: {"value": 4800, "unit": "rpm"}
